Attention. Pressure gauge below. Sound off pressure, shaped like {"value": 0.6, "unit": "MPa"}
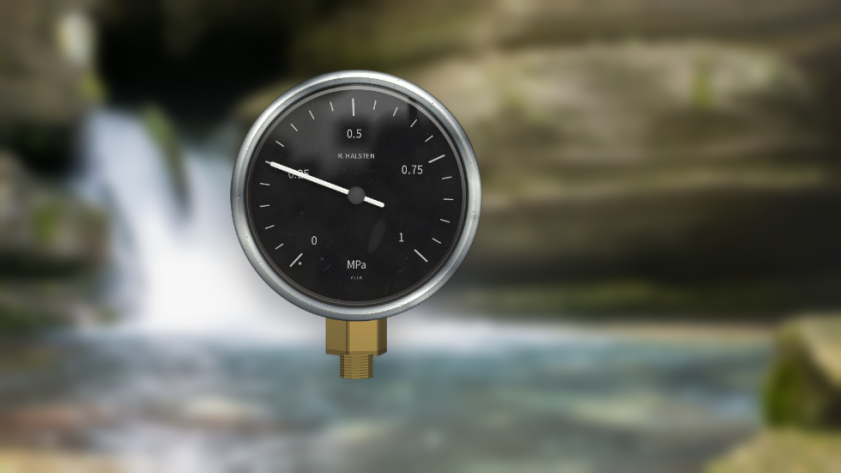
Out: {"value": 0.25, "unit": "MPa"}
